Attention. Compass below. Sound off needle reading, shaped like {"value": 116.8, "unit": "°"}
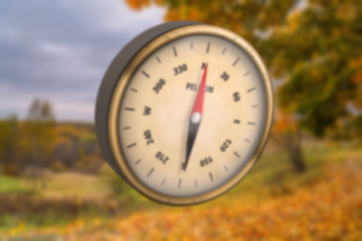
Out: {"value": 0, "unit": "°"}
